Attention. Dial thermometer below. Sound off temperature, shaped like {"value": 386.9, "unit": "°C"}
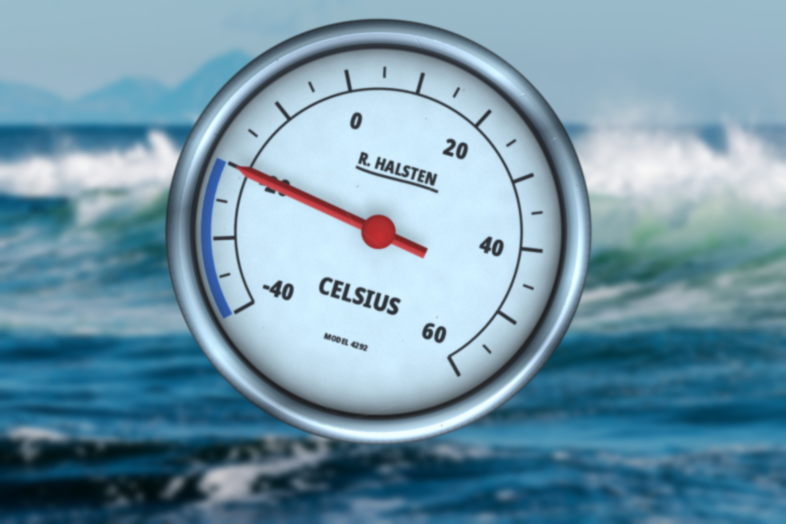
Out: {"value": -20, "unit": "°C"}
